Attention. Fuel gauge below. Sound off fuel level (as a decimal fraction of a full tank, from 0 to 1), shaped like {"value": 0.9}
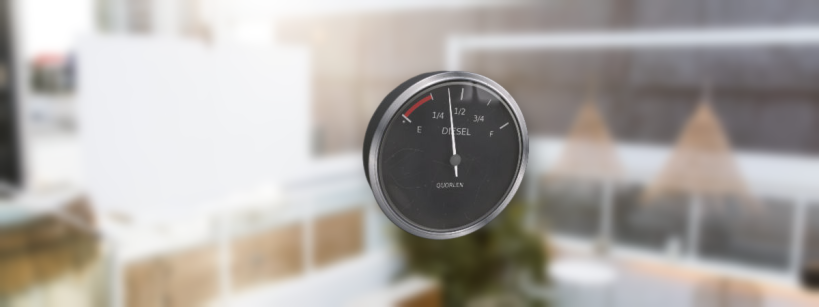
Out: {"value": 0.375}
